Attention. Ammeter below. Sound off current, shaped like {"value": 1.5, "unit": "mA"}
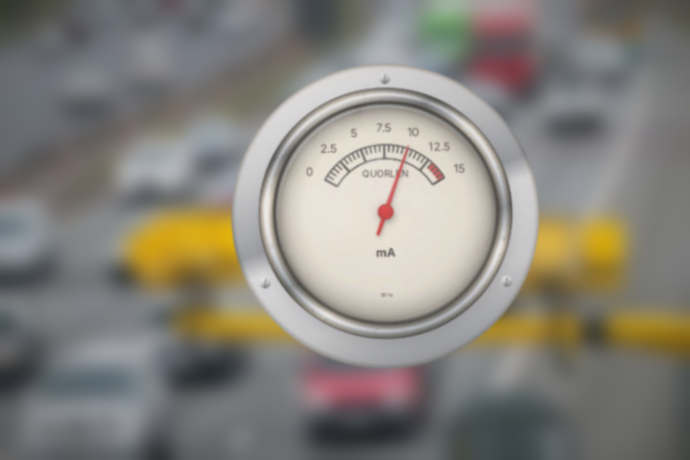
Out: {"value": 10, "unit": "mA"}
